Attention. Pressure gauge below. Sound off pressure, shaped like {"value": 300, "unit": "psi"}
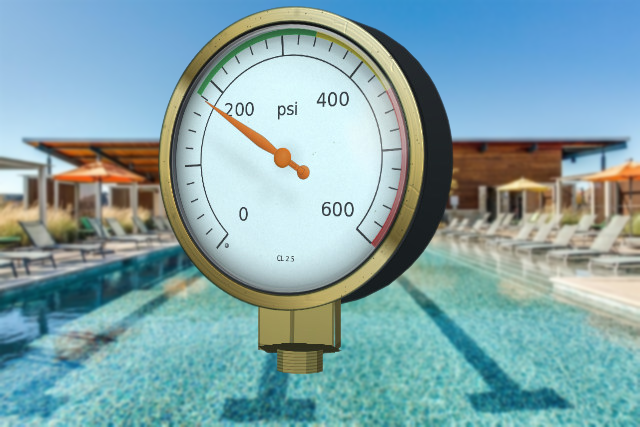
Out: {"value": 180, "unit": "psi"}
